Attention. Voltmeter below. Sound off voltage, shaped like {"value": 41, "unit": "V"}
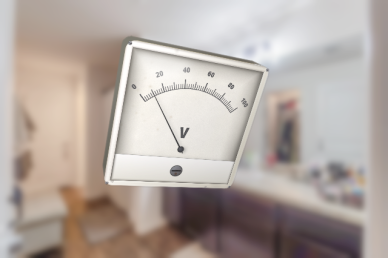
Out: {"value": 10, "unit": "V"}
